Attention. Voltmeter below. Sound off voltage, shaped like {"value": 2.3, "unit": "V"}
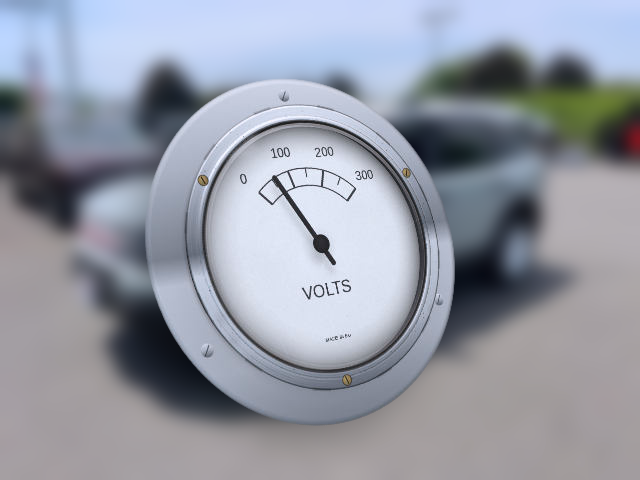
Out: {"value": 50, "unit": "V"}
